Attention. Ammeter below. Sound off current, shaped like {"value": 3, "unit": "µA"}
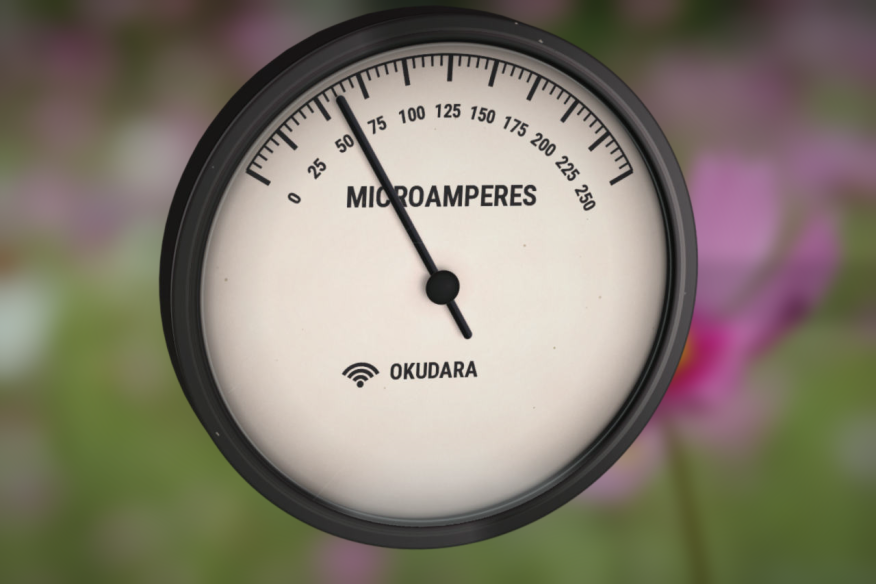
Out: {"value": 60, "unit": "µA"}
